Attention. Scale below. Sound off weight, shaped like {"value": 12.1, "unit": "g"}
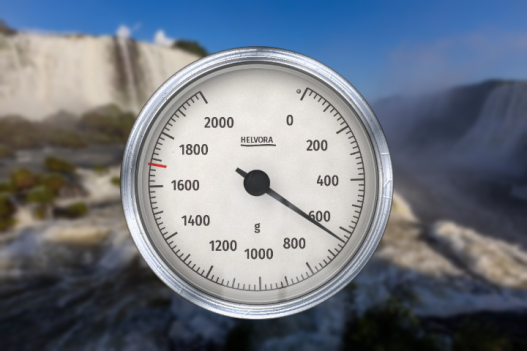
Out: {"value": 640, "unit": "g"}
